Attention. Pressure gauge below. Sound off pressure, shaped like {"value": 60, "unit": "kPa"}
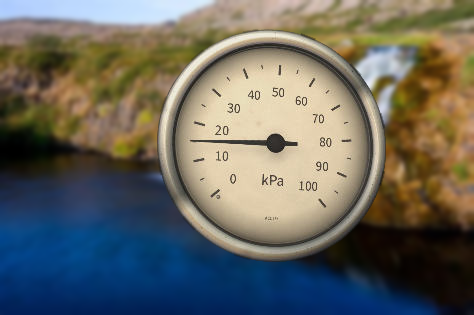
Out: {"value": 15, "unit": "kPa"}
